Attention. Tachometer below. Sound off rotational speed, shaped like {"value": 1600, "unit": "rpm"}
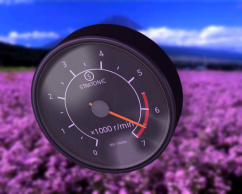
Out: {"value": 6500, "unit": "rpm"}
